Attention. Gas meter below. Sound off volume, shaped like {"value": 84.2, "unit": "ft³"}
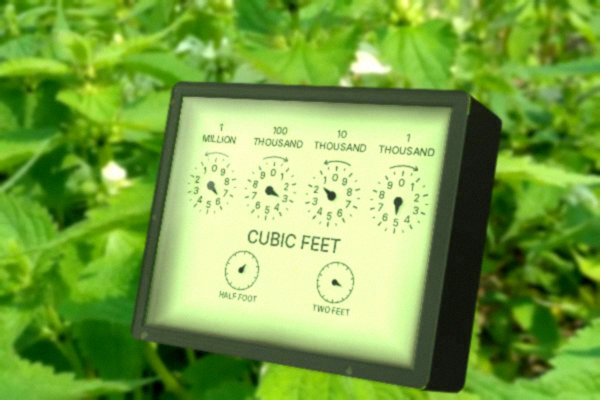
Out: {"value": 631500, "unit": "ft³"}
